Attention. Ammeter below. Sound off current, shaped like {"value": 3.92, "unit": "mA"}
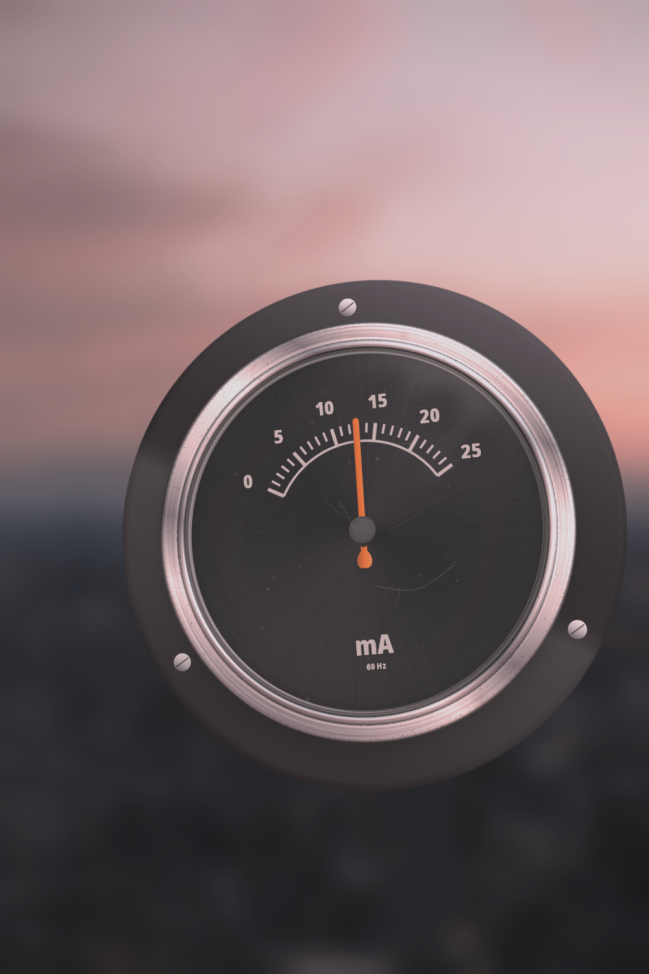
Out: {"value": 13, "unit": "mA"}
